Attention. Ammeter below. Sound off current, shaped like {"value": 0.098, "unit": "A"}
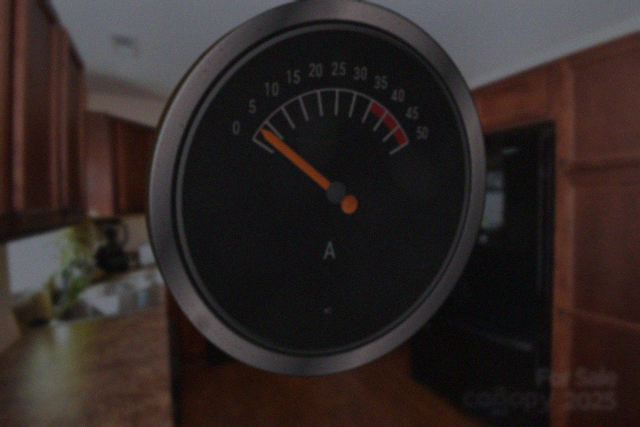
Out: {"value": 2.5, "unit": "A"}
